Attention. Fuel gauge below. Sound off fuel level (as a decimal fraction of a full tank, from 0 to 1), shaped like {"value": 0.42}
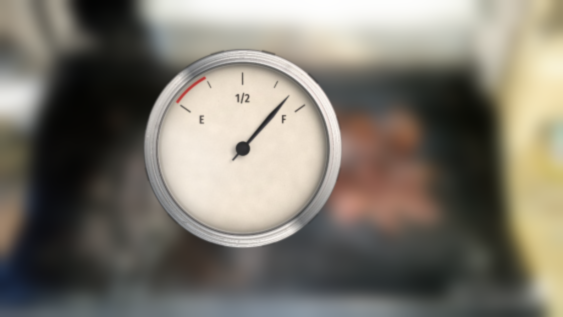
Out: {"value": 0.875}
